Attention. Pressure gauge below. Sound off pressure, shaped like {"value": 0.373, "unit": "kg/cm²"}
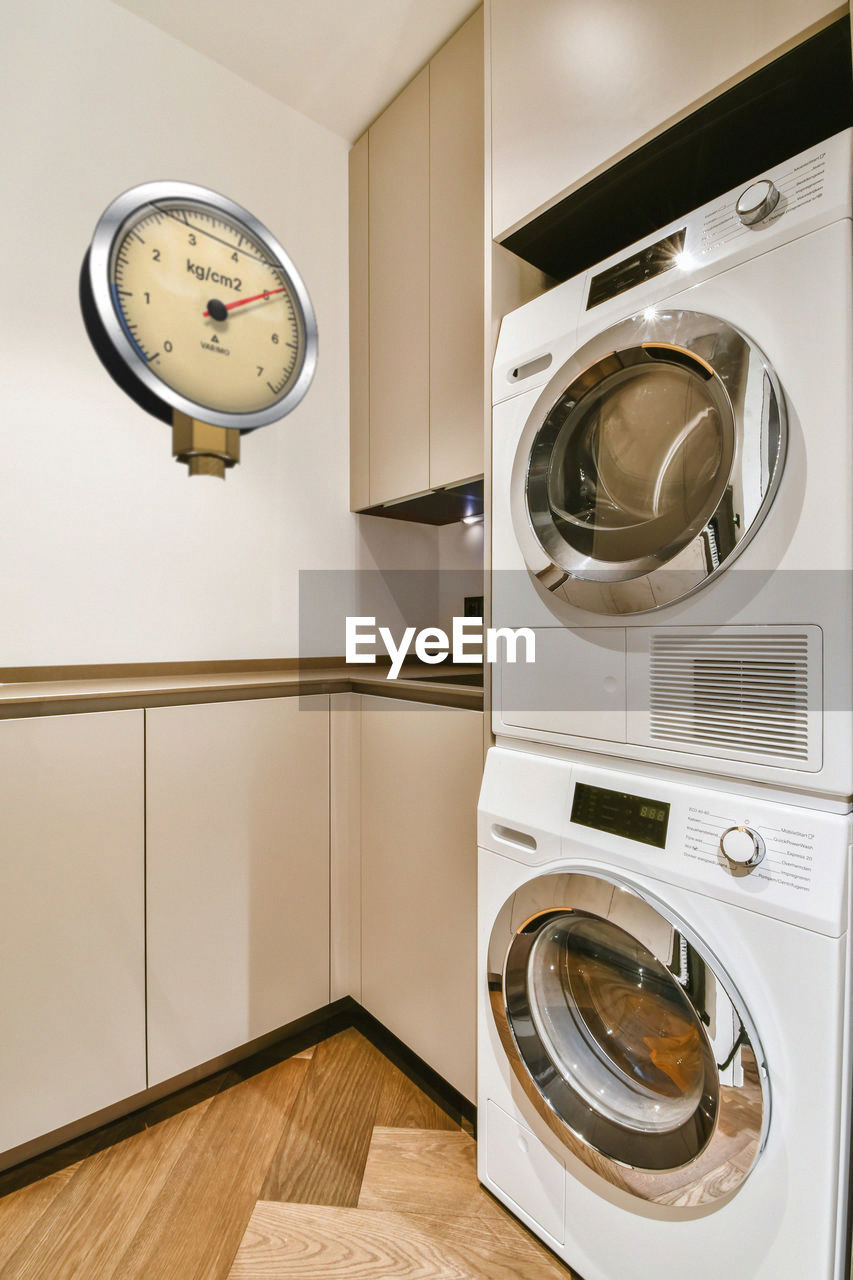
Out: {"value": 5, "unit": "kg/cm²"}
